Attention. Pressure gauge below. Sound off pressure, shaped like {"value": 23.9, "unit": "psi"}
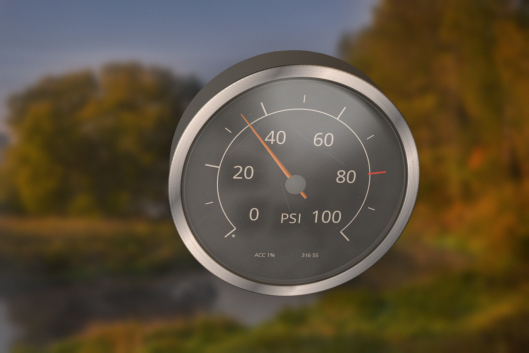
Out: {"value": 35, "unit": "psi"}
